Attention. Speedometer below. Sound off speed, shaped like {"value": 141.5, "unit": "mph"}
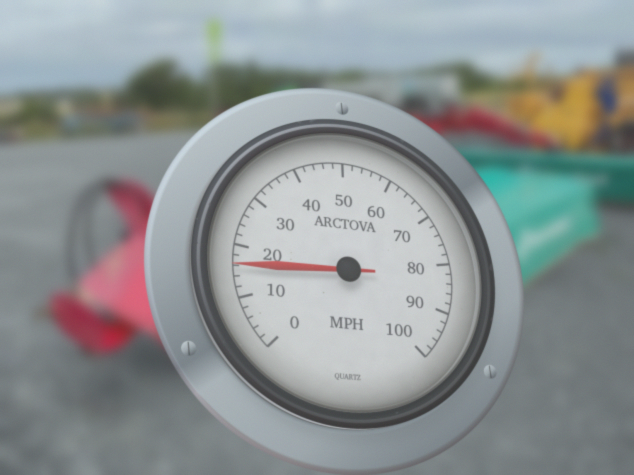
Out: {"value": 16, "unit": "mph"}
